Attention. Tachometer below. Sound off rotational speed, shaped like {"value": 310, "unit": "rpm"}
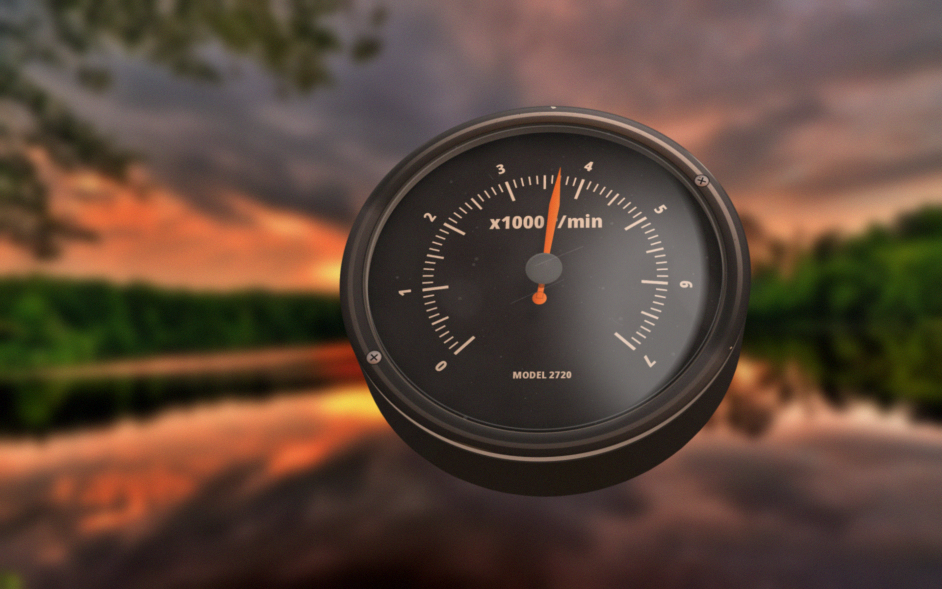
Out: {"value": 3700, "unit": "rpm"}
